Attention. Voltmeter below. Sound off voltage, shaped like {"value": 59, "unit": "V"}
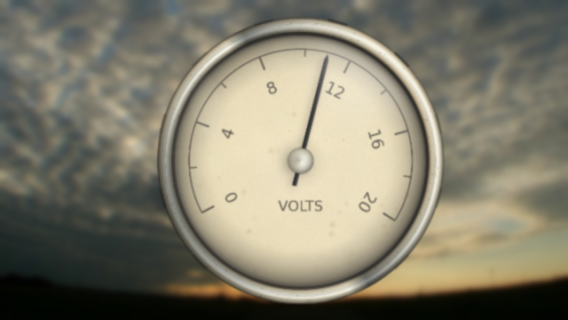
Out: {"value": 11, "unit": "V"}
